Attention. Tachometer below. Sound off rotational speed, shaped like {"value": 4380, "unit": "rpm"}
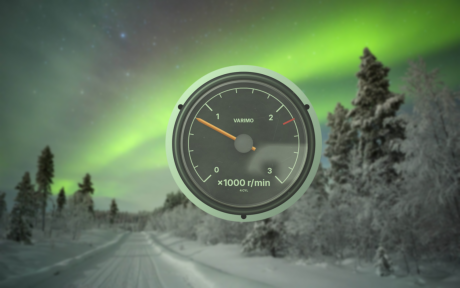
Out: {"value": 800, "unit": "rpm"}
